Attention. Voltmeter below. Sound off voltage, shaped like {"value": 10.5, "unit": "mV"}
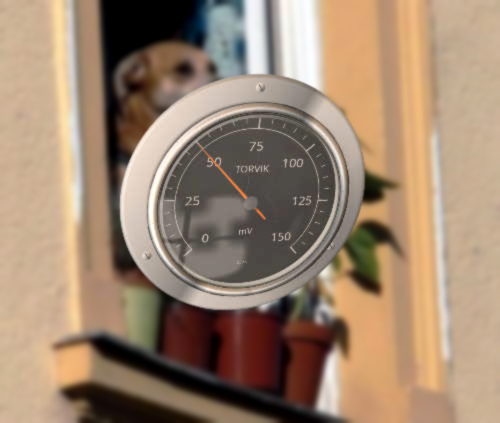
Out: {"value": 50, "unit": "mV"}
